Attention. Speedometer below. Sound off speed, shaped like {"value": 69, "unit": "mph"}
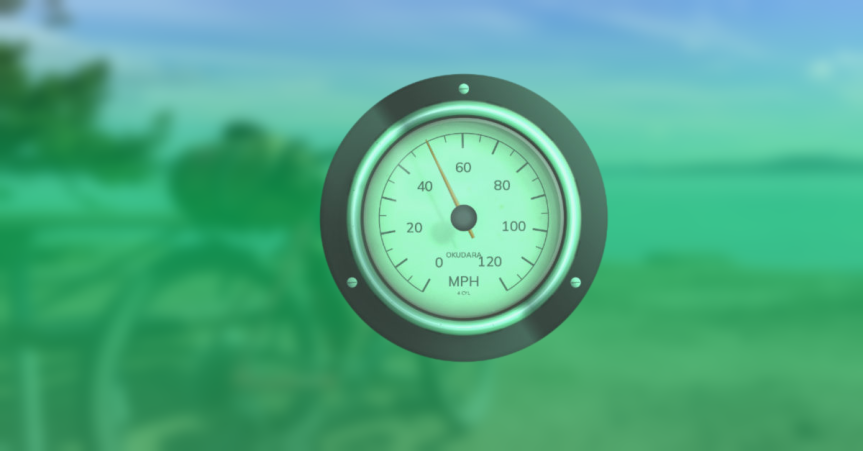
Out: {"value": 50, "unit": "mph"}
